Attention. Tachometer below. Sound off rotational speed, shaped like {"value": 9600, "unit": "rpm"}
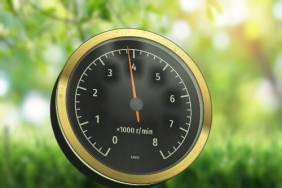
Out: {"value": 3800, "unit": "rpm"}
